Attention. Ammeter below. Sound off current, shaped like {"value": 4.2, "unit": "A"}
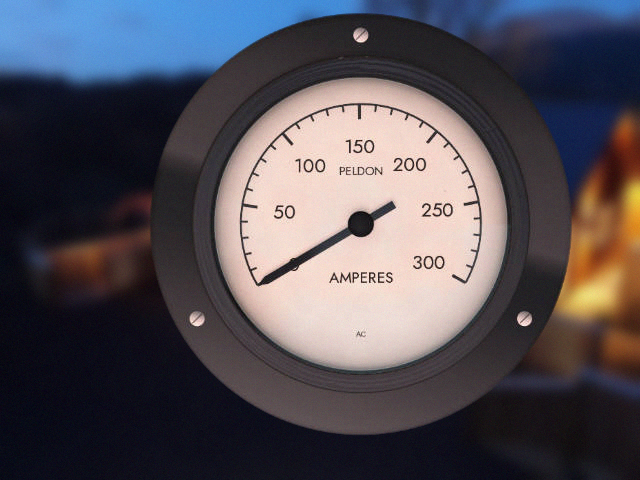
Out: {"value": 0, "unit": "A"}
